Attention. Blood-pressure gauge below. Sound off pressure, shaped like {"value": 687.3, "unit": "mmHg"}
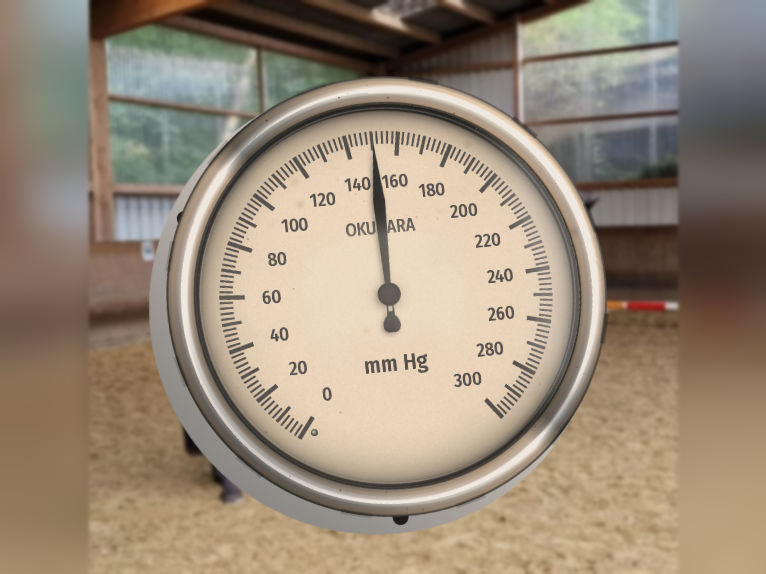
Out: {"value": 150, "unit": "mmHg"}
